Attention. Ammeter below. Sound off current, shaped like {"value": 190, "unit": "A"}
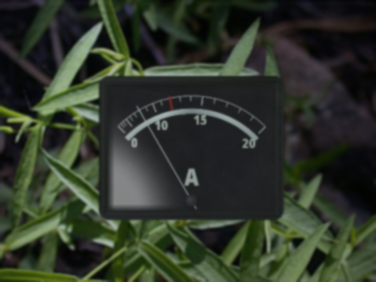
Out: {"value": 8, "unit": "A"}
